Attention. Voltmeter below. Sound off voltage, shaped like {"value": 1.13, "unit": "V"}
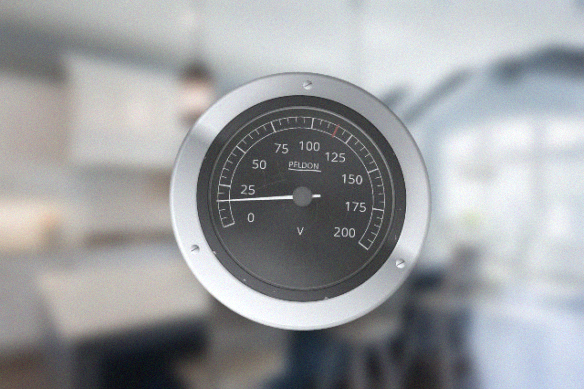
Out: {"value": 15, "unit": "V"}
